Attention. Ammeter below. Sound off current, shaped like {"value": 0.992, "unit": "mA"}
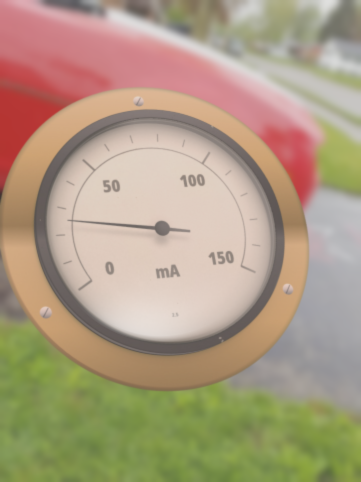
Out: {"value": 25, "unit": "mA"}
